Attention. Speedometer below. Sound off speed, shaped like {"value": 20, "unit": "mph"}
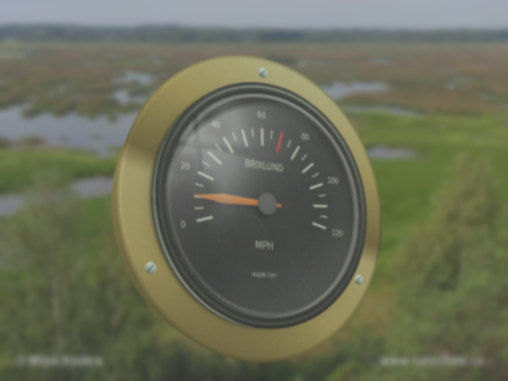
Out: {"value": 10, "unit": "mph"}
